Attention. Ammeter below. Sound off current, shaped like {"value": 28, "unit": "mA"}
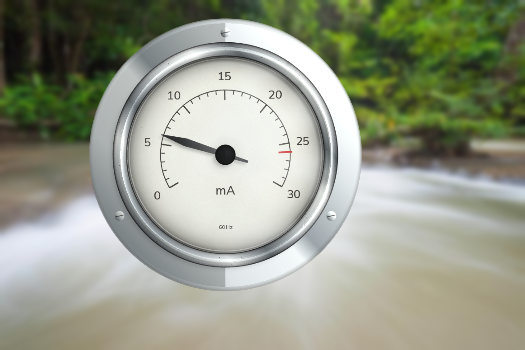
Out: {"value": 6, "unit": "mA"}
